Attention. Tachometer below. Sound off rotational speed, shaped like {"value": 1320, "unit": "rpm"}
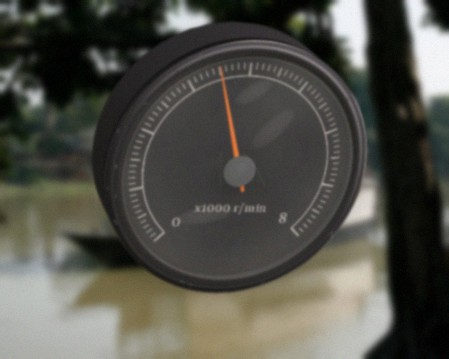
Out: {"value": 3500, "unit": "rpm"}
